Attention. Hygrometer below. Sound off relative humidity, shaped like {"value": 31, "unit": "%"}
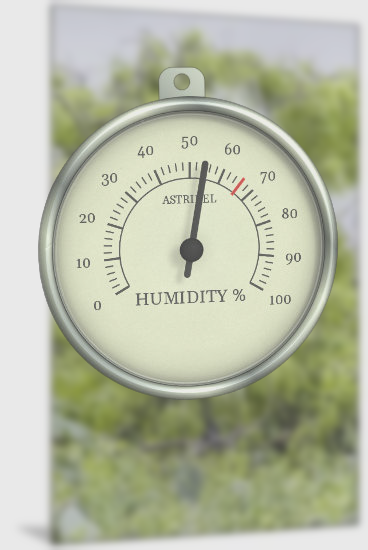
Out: {"value": 54, "unit": "%"}
